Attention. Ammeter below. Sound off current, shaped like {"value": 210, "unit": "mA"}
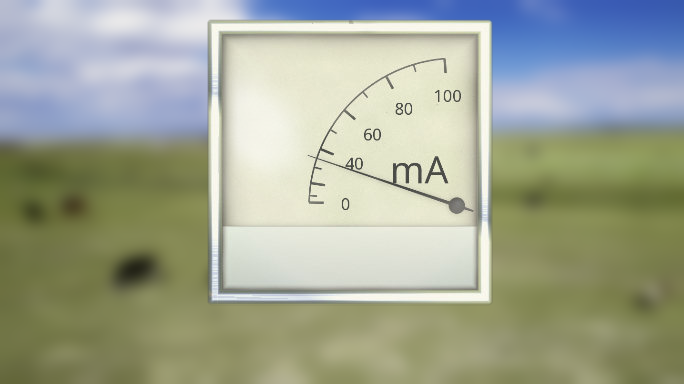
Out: {"value": 35, "unit": "mA"}
